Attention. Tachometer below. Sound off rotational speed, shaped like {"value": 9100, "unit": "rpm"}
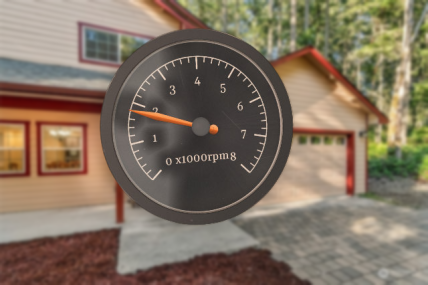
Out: {"value": 1800, "unit": "rpm"}
